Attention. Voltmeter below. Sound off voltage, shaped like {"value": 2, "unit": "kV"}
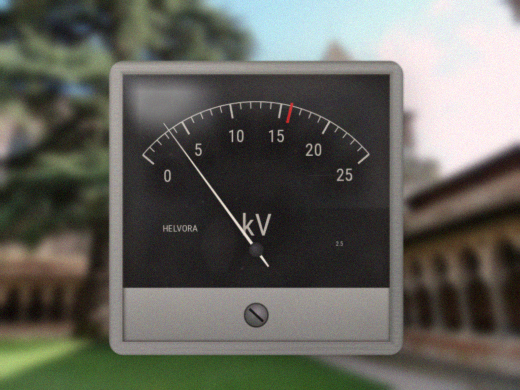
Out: {"value": 3.5, "unit": "kV"}
